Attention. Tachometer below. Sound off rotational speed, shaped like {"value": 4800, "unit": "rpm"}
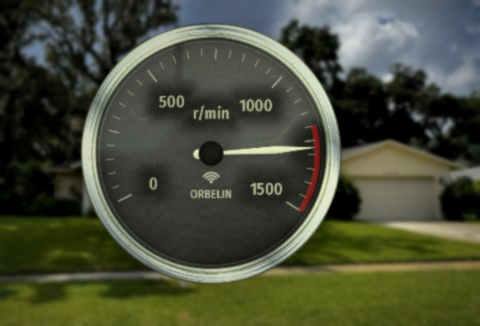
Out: {"value": 1275, "unit": "rpm"}
